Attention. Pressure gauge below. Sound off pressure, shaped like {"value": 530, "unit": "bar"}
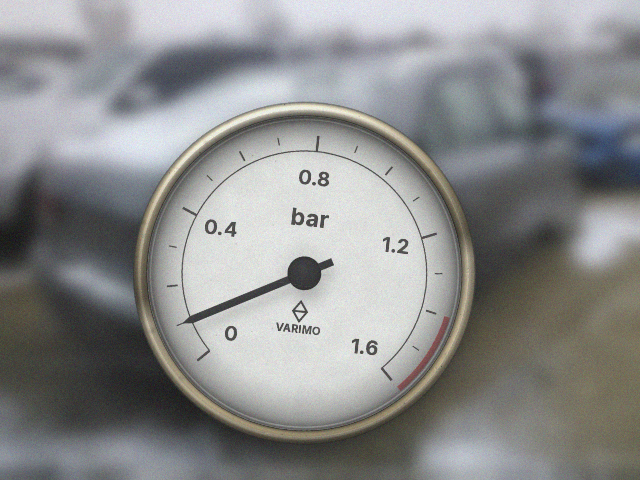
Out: {"value": 0.1, "unit": "bar"}
